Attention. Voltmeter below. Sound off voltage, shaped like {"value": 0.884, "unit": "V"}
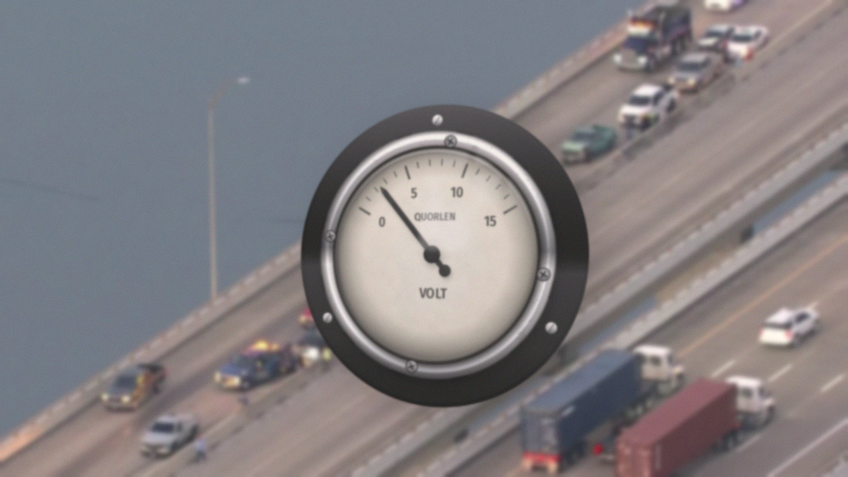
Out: {"value": 2.5, "unit": "V"}
